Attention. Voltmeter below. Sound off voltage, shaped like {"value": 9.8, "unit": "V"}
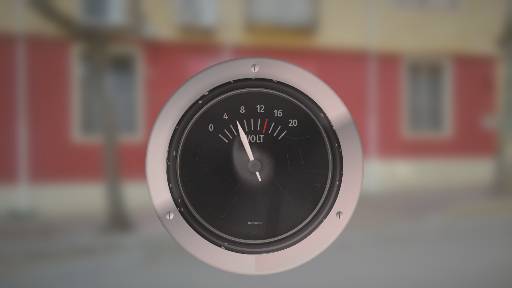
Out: {"value": 6, "unit": "V"}
